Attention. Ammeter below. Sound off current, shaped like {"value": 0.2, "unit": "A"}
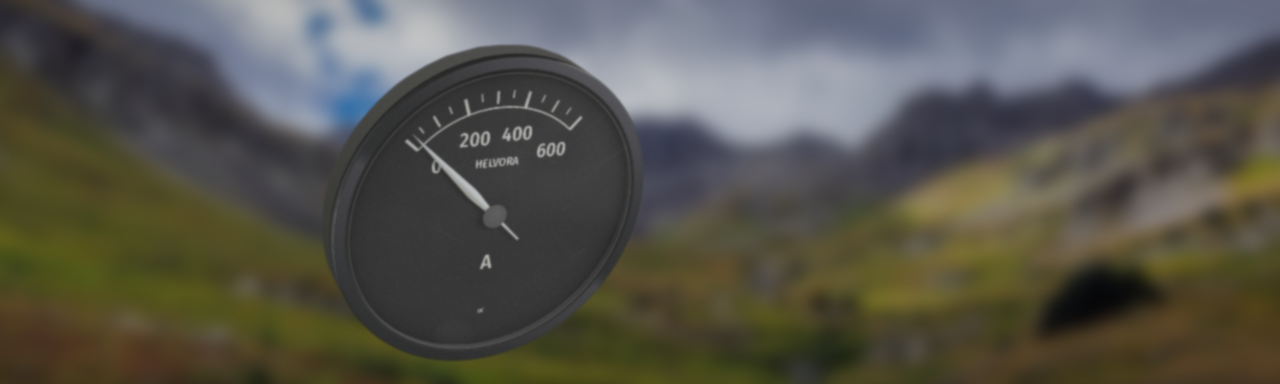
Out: {"value": 25, "unit": "A"}
